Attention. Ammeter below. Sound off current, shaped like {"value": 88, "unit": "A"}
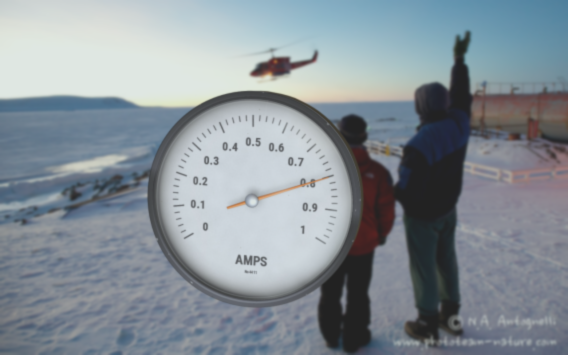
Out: {"value": 0.8, "unit": "A"}
